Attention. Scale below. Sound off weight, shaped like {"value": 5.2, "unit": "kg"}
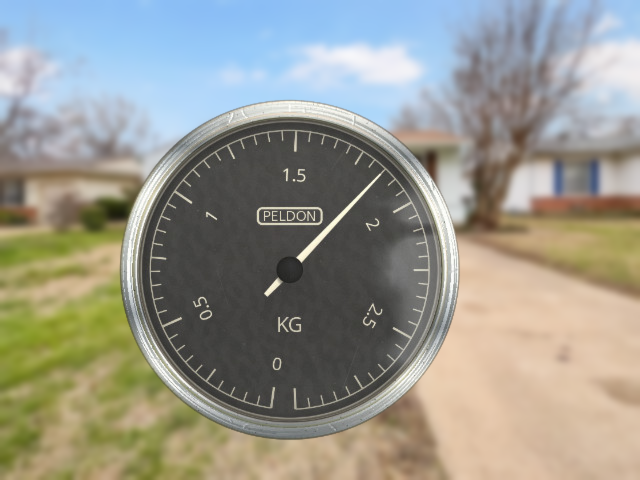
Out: {"value": 1.85, "unit": "kg"}
